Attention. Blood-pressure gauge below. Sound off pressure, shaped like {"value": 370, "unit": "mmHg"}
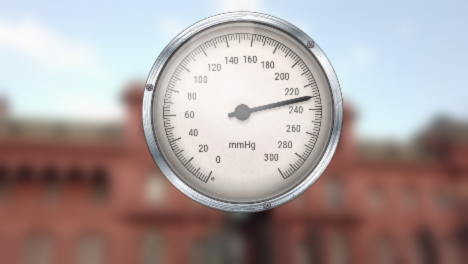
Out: {"value": 230, "unit": "mmHg"}
